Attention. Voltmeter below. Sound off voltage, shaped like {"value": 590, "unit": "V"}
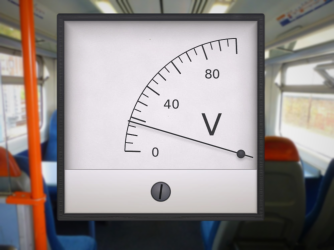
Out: {"value": 17.5, "unit": "V"}
